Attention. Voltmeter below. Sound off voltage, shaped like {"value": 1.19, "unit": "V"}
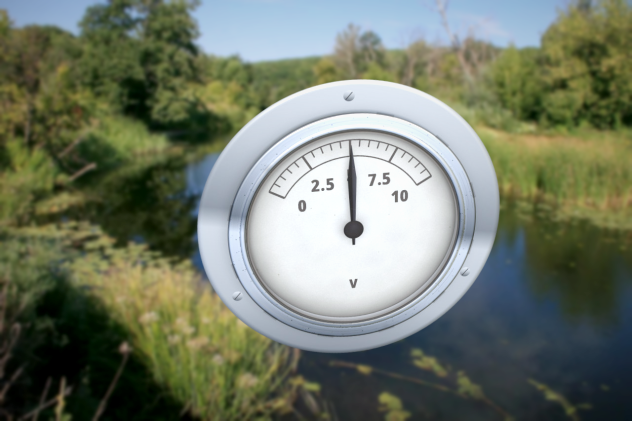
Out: {"value": 5, "unit": "V"}
